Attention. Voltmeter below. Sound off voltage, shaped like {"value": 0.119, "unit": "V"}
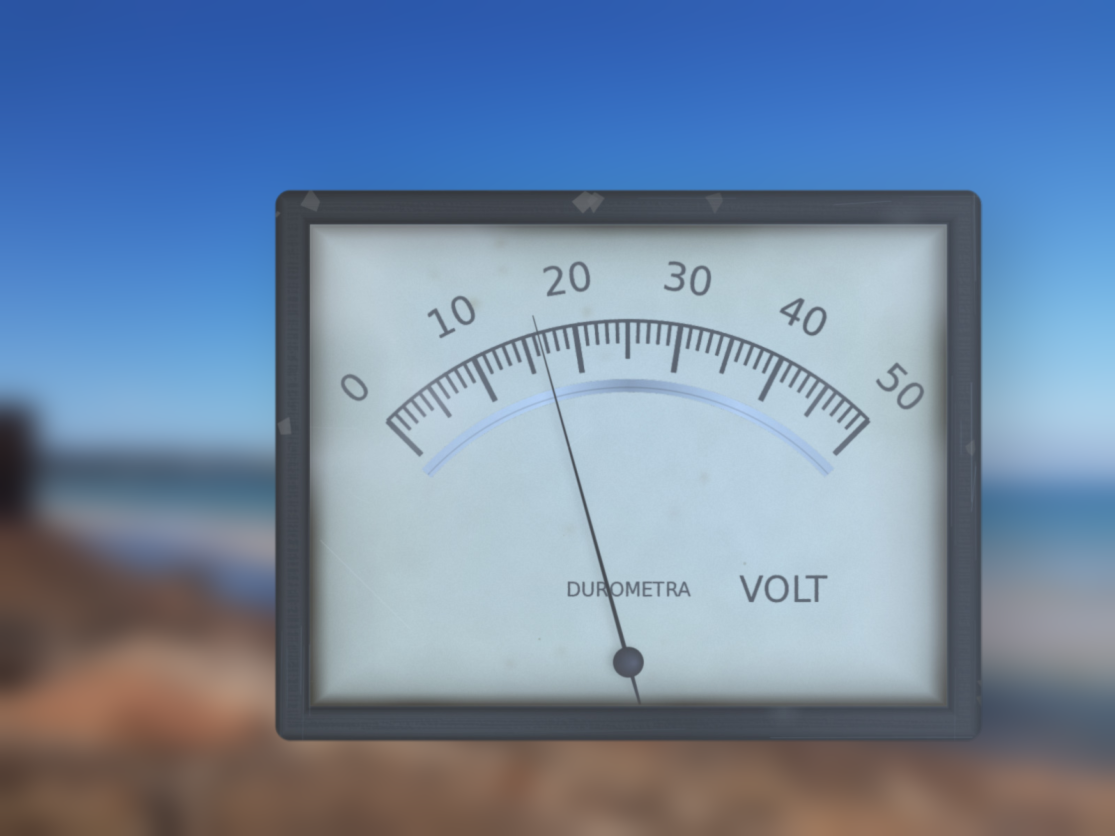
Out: {"value": 16.5, "unit": "V"}
